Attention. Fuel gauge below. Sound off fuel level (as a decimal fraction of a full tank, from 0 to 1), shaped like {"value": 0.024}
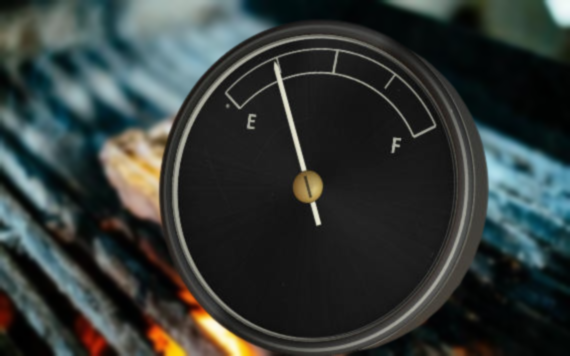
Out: {"value": 0.25}
